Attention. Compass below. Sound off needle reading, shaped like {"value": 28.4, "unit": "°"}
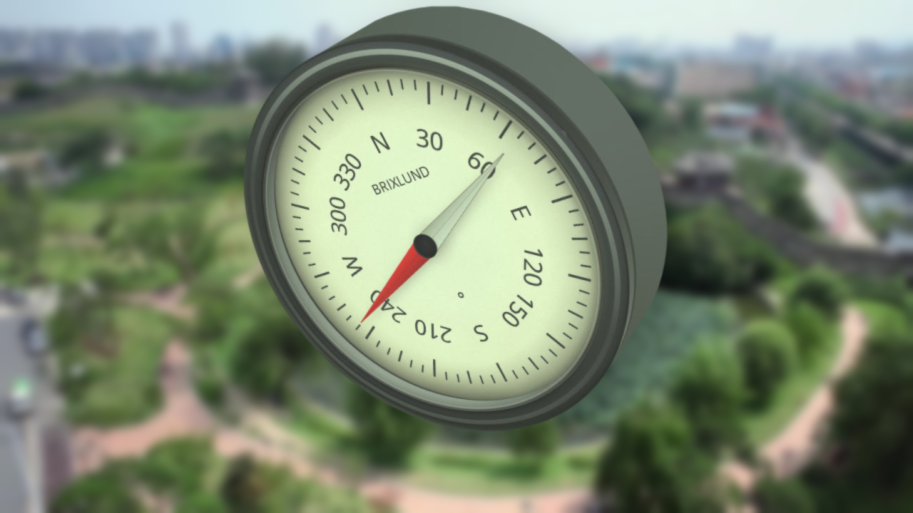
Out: {"value": 245, "unit": "°"}
